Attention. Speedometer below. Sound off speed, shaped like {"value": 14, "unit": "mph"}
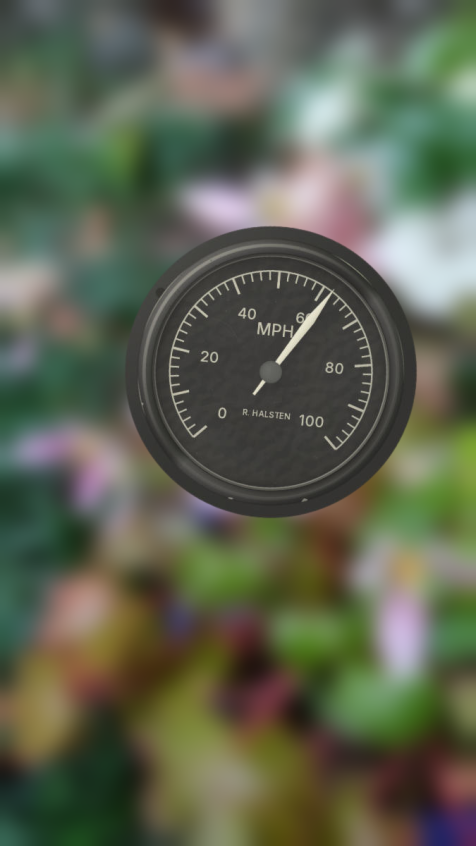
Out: {"value": 62, "unit": "mph"}
